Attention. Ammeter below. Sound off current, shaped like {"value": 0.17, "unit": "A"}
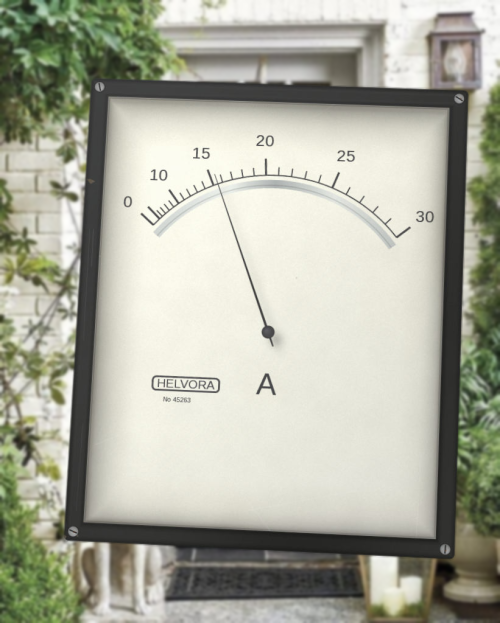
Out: {"value": 15.5, "unit": "A"}
